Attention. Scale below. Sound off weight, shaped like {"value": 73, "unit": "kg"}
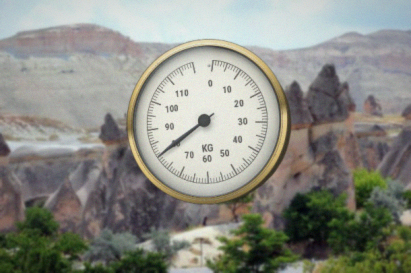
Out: {"value": 80, "unit": "kg"}
